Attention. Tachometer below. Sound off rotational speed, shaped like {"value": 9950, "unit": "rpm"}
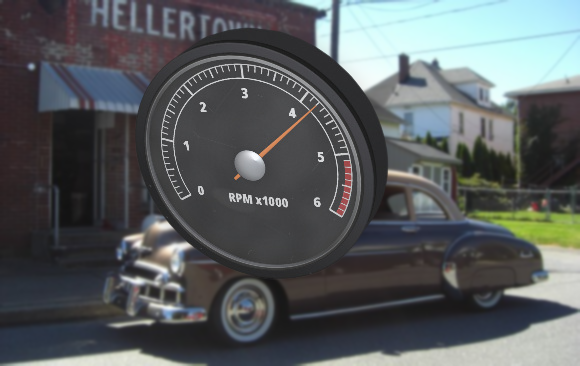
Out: {"value": 4200, "unit": "rpm"}
